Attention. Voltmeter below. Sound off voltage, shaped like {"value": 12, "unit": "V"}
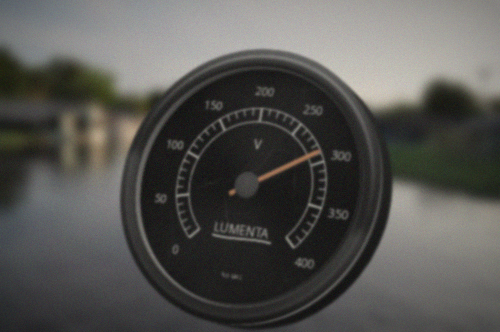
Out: {"value": 290, "unit": "V"}
